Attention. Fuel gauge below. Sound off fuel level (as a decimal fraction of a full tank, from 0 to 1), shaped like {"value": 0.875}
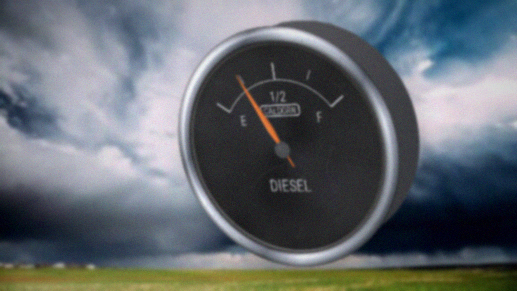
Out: {"value": 0.25}
